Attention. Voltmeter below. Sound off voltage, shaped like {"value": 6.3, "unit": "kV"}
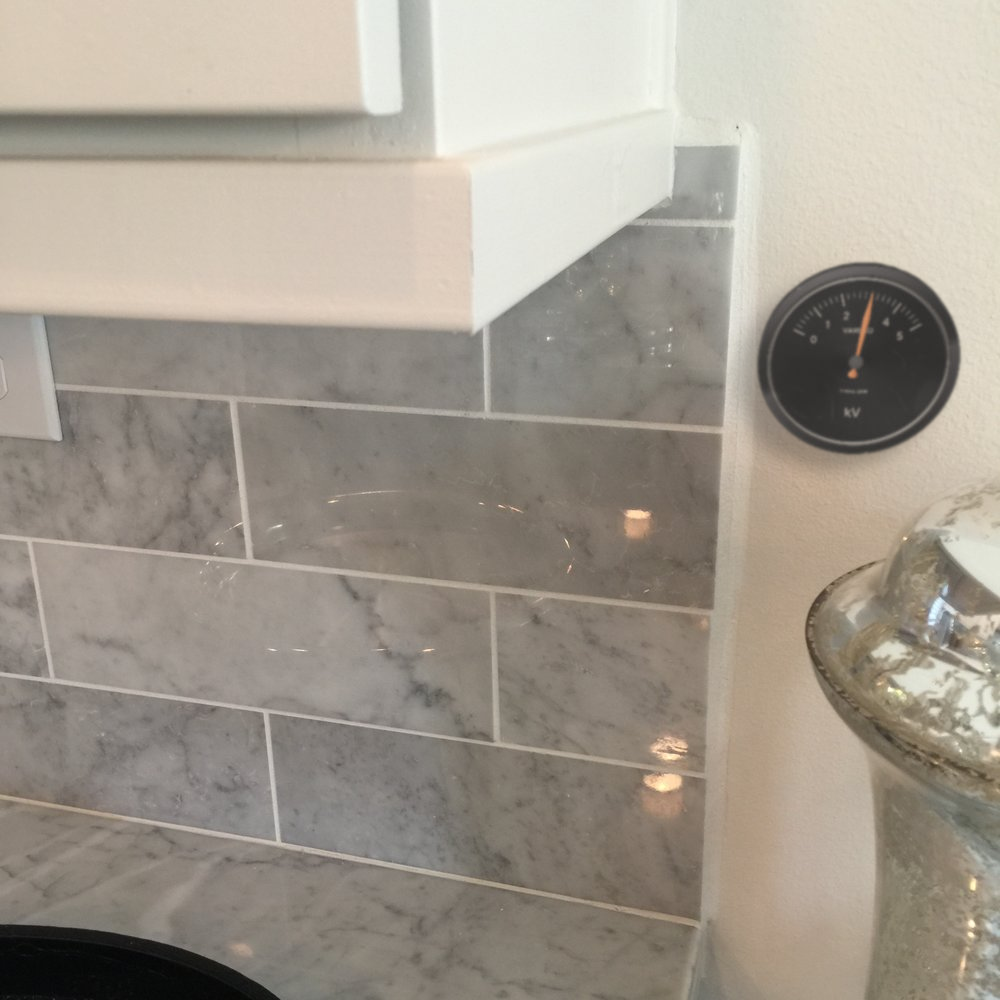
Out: {"value": 3, "unit": "kV"}
